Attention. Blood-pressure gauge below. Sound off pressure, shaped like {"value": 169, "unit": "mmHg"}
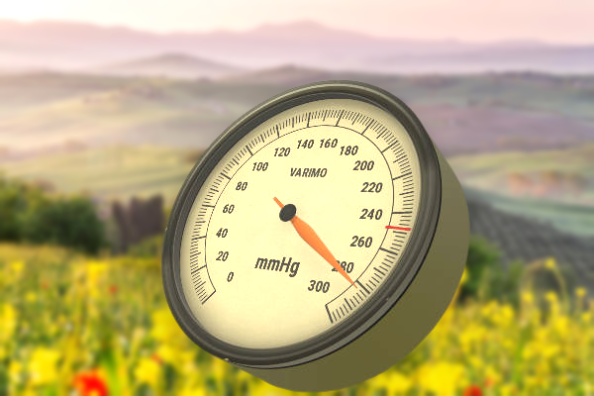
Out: {"value": 282, "unit": "mmHg"}
